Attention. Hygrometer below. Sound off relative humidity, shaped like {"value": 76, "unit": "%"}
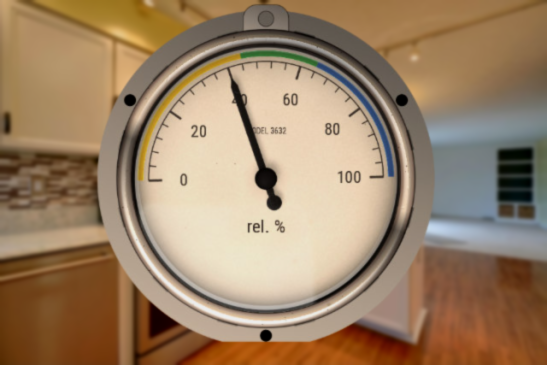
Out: {"value": 40, "unit": "%"}
